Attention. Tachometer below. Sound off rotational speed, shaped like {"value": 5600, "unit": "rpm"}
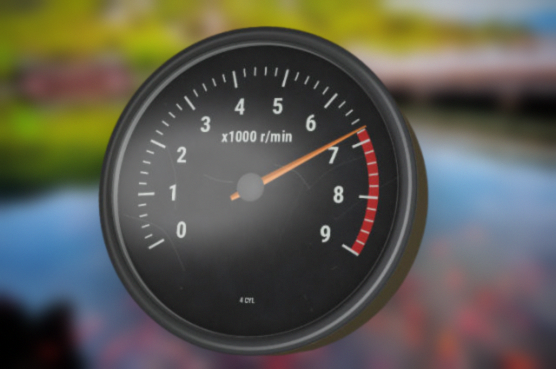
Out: {"value": 6800, "unit": "rpm"}
